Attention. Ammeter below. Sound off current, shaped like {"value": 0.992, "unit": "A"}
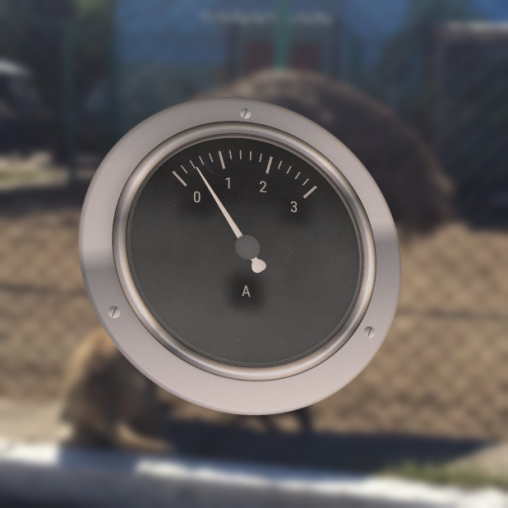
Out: {"value": 0.4, "unit": "A"}
